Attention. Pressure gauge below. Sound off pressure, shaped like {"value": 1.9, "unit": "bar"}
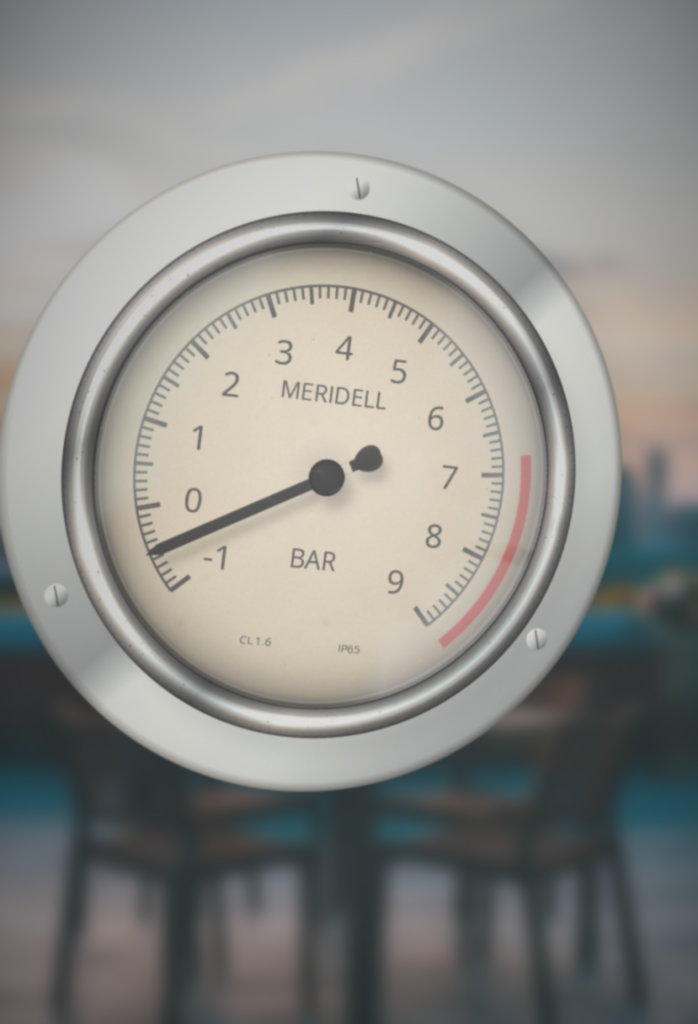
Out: {"value": -0.5, "unit": "bar"}
